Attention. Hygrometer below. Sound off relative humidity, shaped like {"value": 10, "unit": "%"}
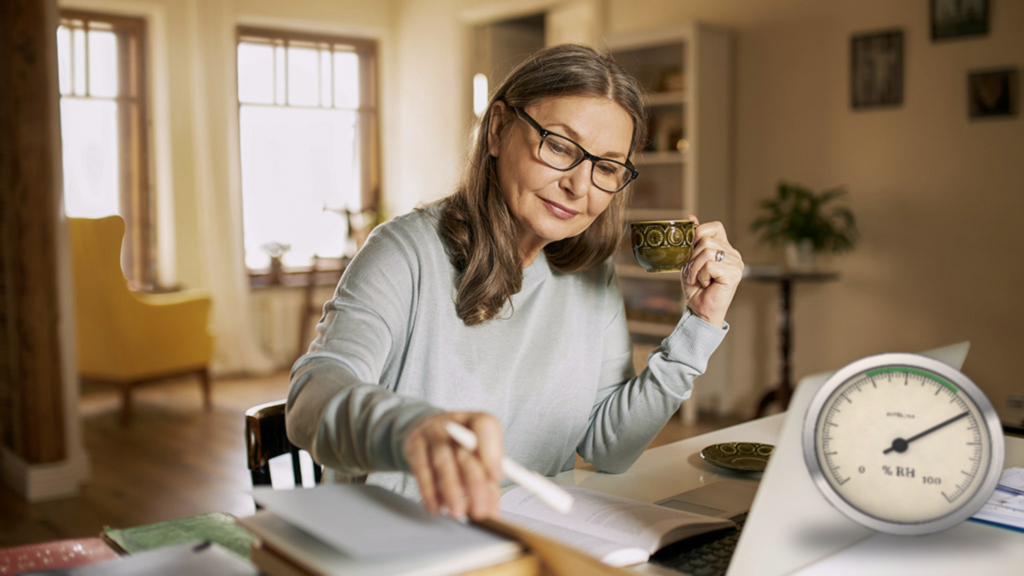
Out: {"value": 70, "unit": "%"}
